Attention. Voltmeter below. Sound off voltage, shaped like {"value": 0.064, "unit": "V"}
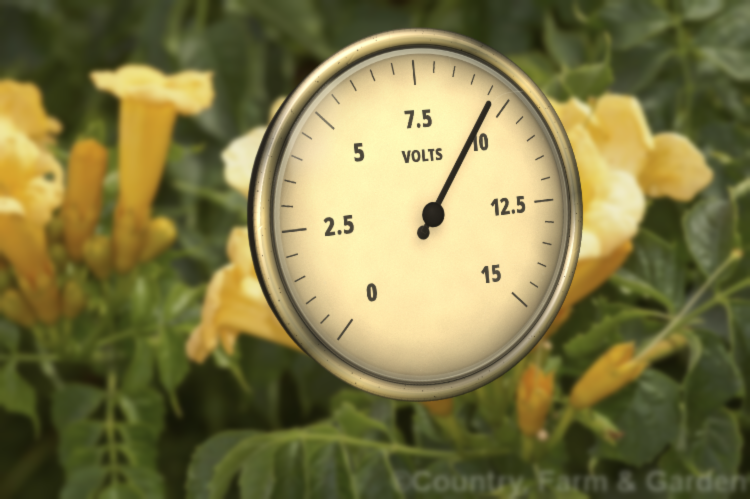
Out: {"value": 9.5, "unit": "V"}
